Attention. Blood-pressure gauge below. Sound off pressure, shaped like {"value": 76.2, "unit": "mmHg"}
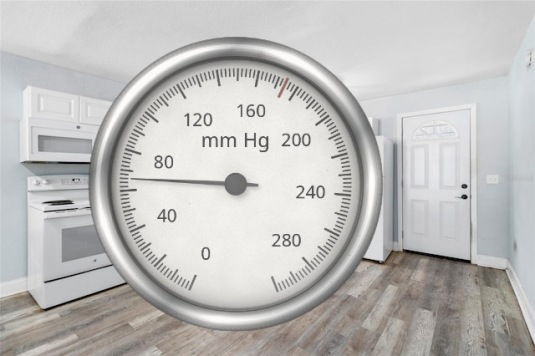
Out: {"value": 66, "unit": "mmHg"}
